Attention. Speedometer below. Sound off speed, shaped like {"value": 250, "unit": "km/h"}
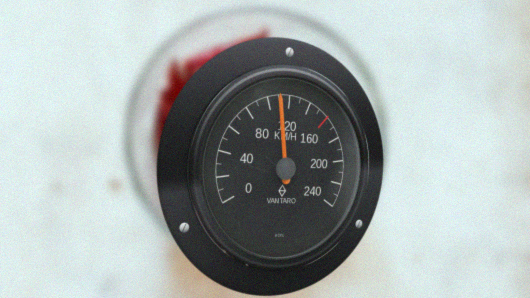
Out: {"value": 110, "unit": "km/h"}
